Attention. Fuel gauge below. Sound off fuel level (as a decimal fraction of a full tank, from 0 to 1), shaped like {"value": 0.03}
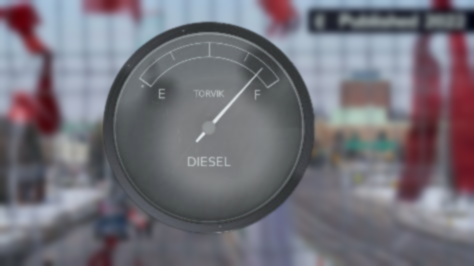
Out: {"value": 0.875}
